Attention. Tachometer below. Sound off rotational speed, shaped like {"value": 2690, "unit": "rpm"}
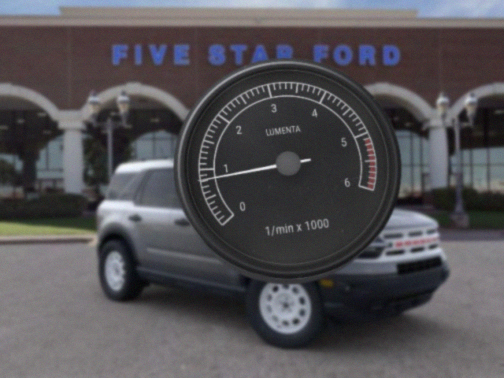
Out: {"value": 800, "unit": "rpm"}
